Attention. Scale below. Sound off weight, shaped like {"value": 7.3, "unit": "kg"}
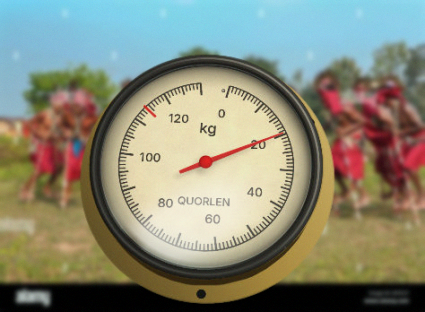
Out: {"value": 20, "unit": "kg"}
